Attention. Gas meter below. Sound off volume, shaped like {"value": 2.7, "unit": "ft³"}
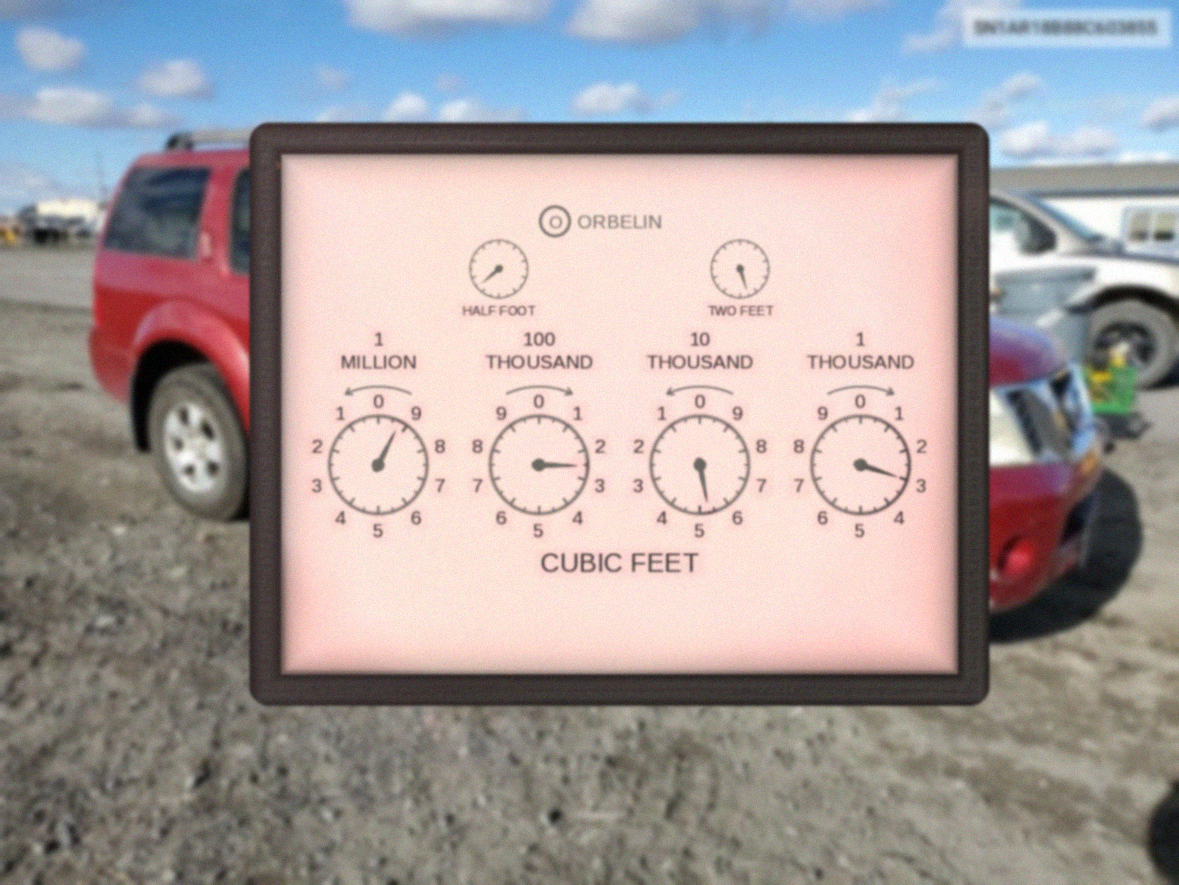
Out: {"value": 925300, "unit": "ft³"}
